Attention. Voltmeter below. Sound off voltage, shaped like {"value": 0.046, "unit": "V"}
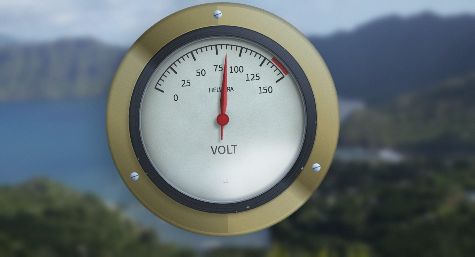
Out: {"value": 85, "unit": "V"}
